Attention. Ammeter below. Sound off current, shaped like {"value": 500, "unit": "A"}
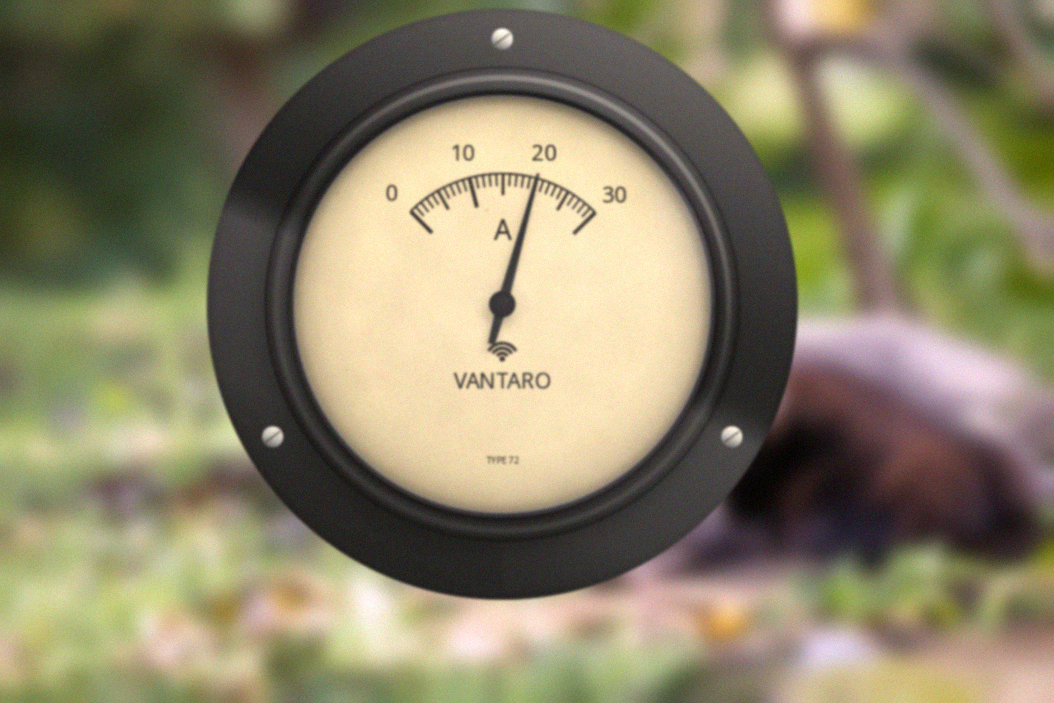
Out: {"value": 20, "unit": "A"}
